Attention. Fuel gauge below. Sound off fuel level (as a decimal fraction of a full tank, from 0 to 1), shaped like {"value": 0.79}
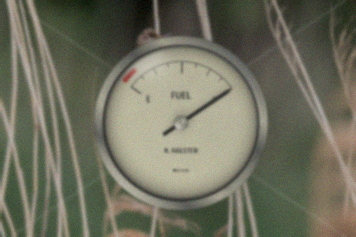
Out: {"value": 1}
